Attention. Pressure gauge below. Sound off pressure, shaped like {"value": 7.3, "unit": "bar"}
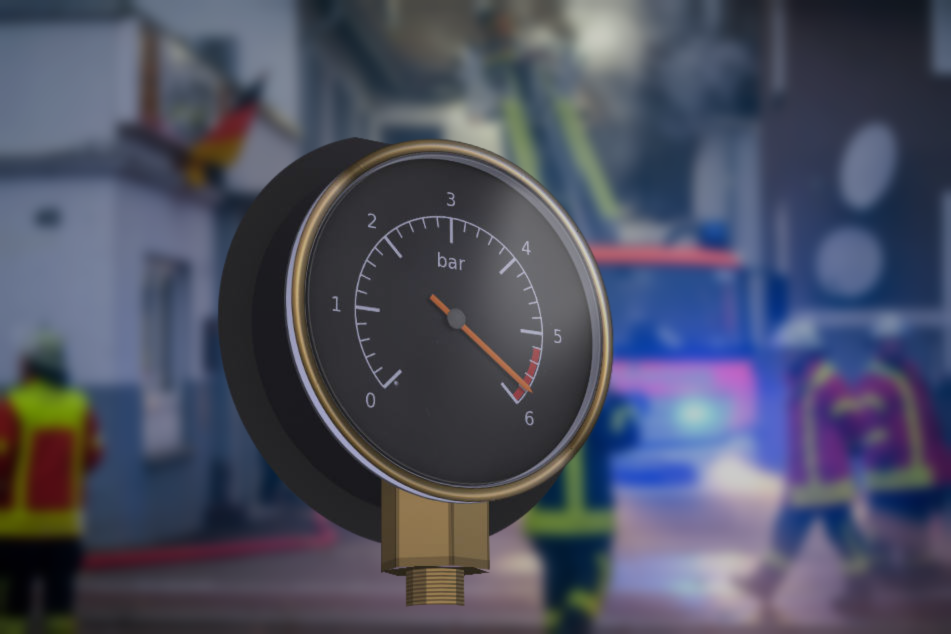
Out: {"value": 5.8, "unit": "bar"}
